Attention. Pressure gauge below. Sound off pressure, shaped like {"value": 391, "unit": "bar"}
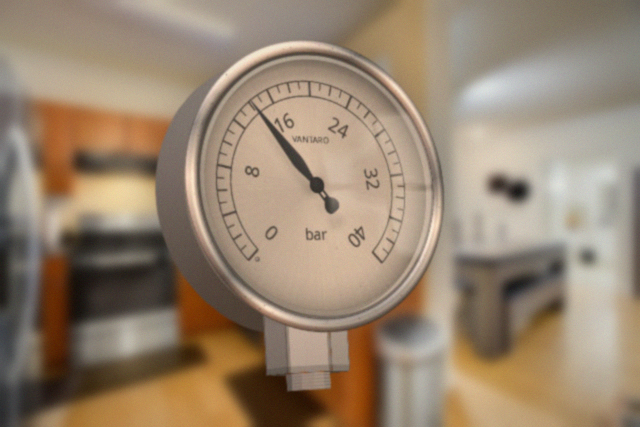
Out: {"value": 14, "unit": "bar"}
